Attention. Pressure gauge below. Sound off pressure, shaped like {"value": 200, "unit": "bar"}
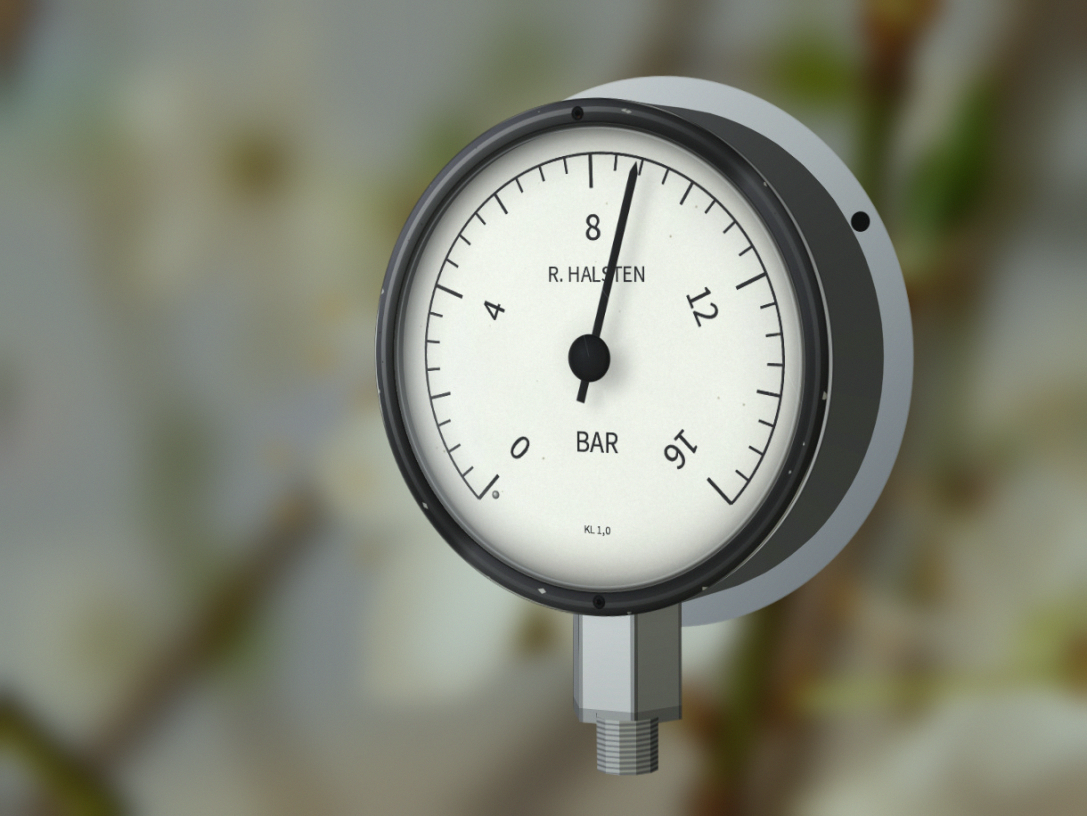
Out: {"value": 9, "unit": "bar"}
